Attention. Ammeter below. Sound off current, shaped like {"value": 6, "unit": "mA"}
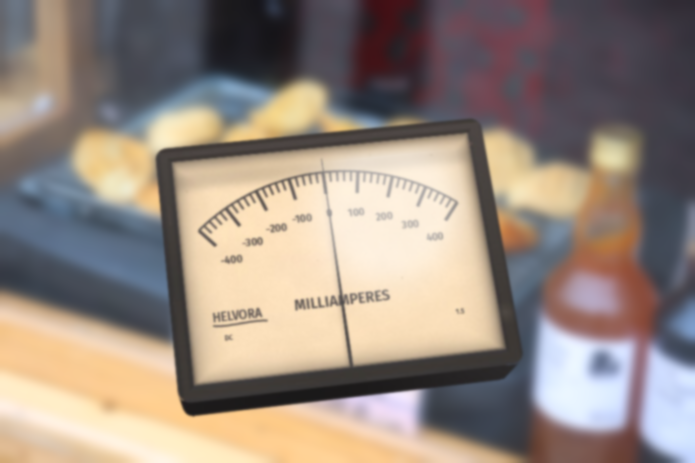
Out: {"value": 0, "unit": "mA"}
